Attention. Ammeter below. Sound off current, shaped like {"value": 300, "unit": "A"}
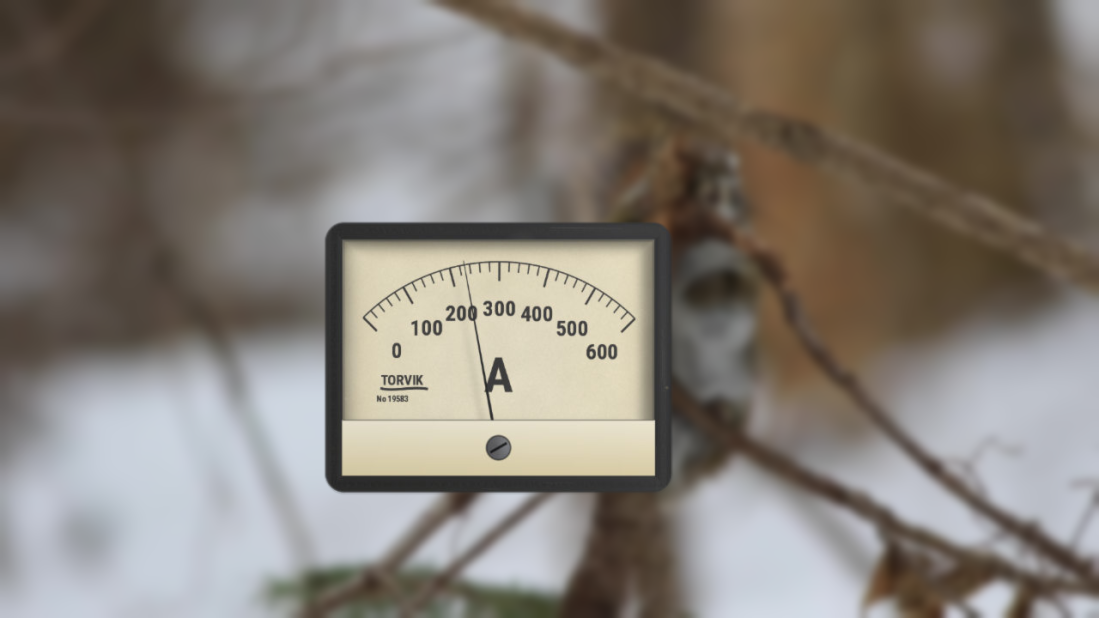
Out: {"value": 230, "unit": "A"}
